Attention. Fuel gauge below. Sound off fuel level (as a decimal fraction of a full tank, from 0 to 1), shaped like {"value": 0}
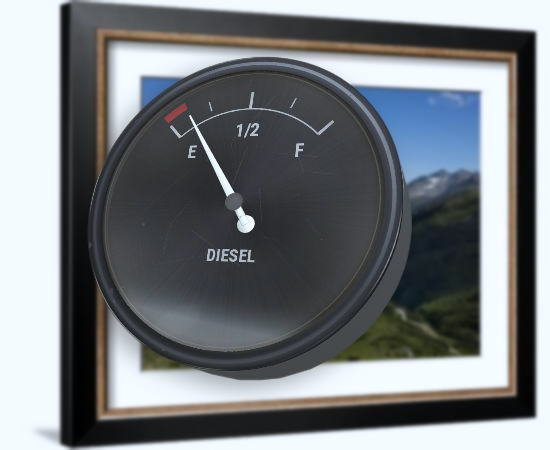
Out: {"value": 0.125}
